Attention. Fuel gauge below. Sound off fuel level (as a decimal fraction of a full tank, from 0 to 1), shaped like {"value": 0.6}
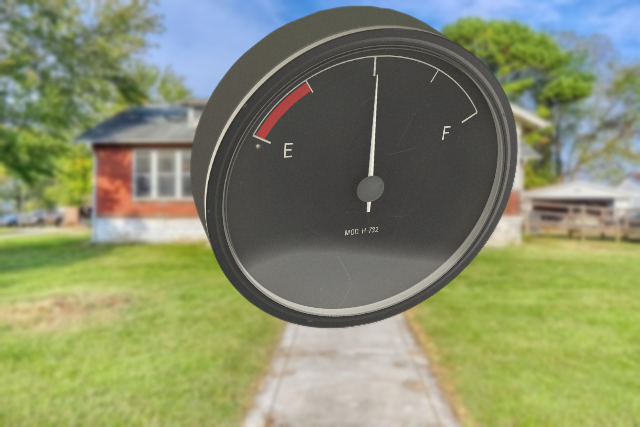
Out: {"value": 0.5}
